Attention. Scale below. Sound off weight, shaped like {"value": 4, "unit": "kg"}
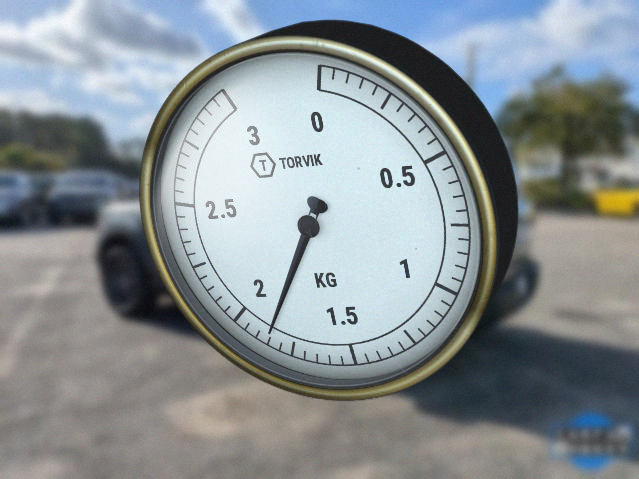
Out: {"value": 1.85, "unit": "kg"}
